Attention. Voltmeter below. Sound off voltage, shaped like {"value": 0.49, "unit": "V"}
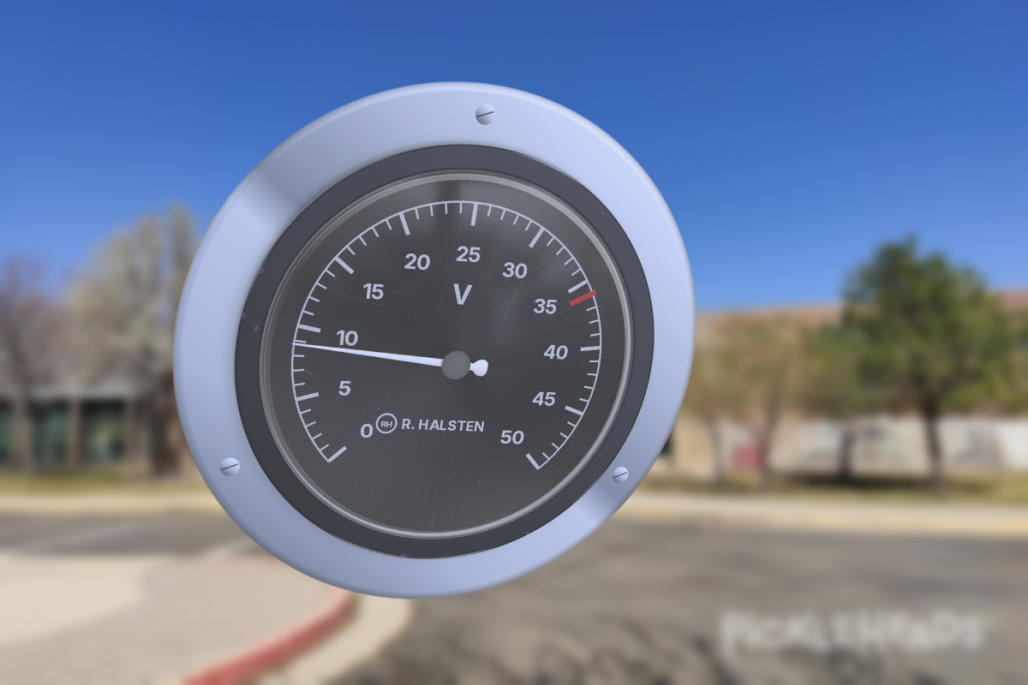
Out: {"value": 9, "unit": "V"}
